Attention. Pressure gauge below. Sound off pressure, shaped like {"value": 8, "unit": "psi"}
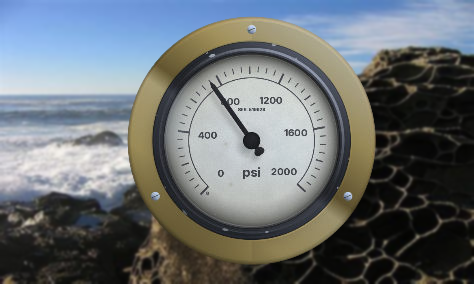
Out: {"value": 750, "unit": "psi"}
